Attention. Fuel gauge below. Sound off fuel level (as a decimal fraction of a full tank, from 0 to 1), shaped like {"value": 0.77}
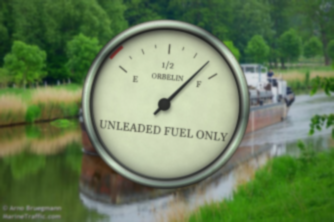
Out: {"value": 0.875}
